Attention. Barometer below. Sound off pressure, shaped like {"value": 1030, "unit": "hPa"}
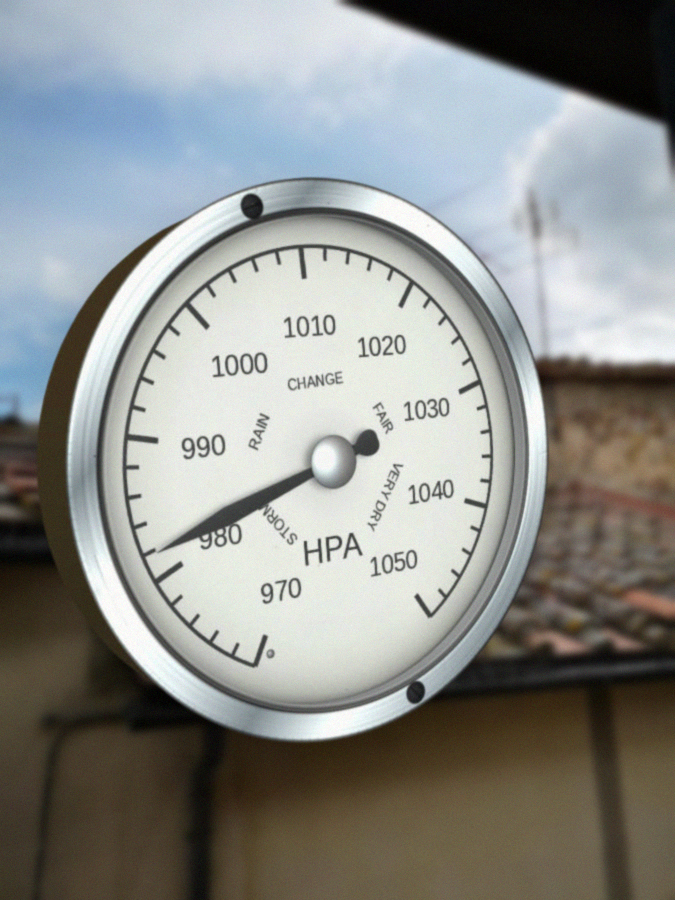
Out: {"value": 982, "unit": "hPa"}
